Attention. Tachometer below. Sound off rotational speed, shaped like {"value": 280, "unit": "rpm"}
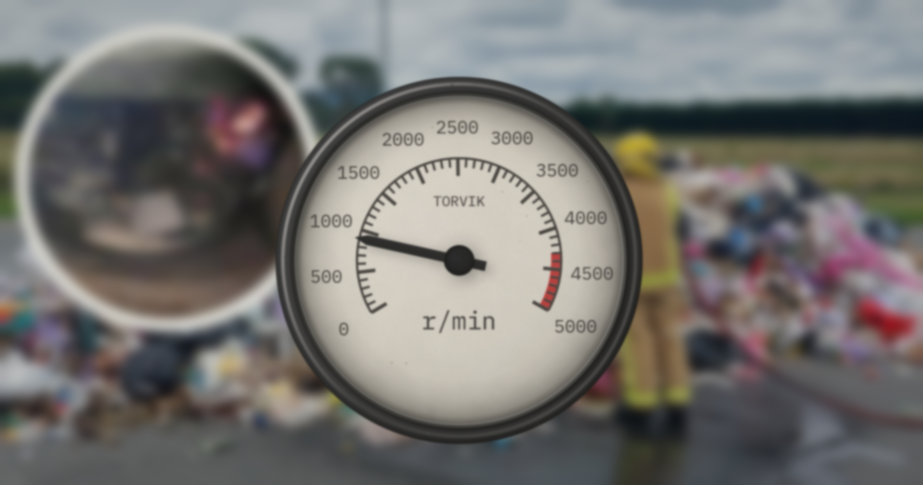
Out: {"value": 900, "unit": "rpm"}
